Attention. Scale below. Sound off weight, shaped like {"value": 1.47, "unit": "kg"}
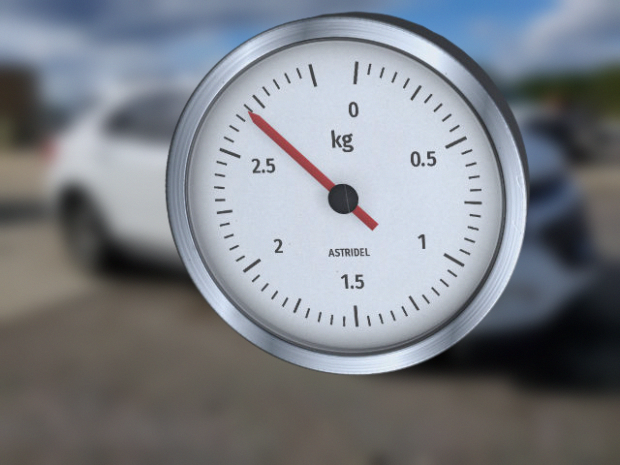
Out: {"value": 2.7, "unit": "kg"}
